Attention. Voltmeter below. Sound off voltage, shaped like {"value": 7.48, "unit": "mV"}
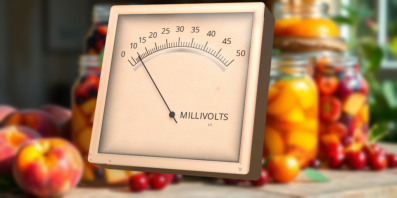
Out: {"value": 10, "unit": "mV"}
